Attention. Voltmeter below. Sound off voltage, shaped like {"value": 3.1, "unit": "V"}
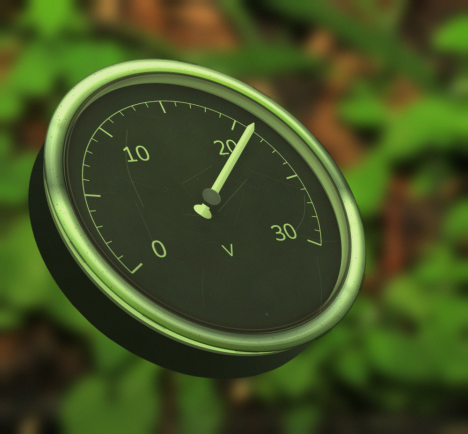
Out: {"value": 21, "unit": "V"}
